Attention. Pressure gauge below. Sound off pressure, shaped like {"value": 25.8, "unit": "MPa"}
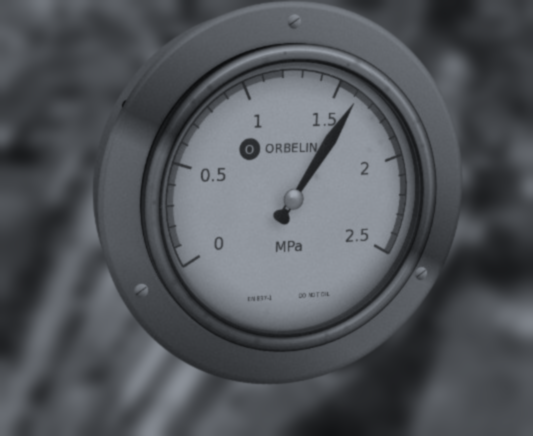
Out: {"value": 1.6, "unit": "MPa"}
